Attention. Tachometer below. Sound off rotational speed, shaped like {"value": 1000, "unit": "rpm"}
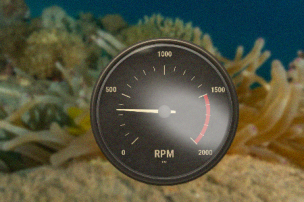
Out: {"value": 350, "unit": "rpm"}
